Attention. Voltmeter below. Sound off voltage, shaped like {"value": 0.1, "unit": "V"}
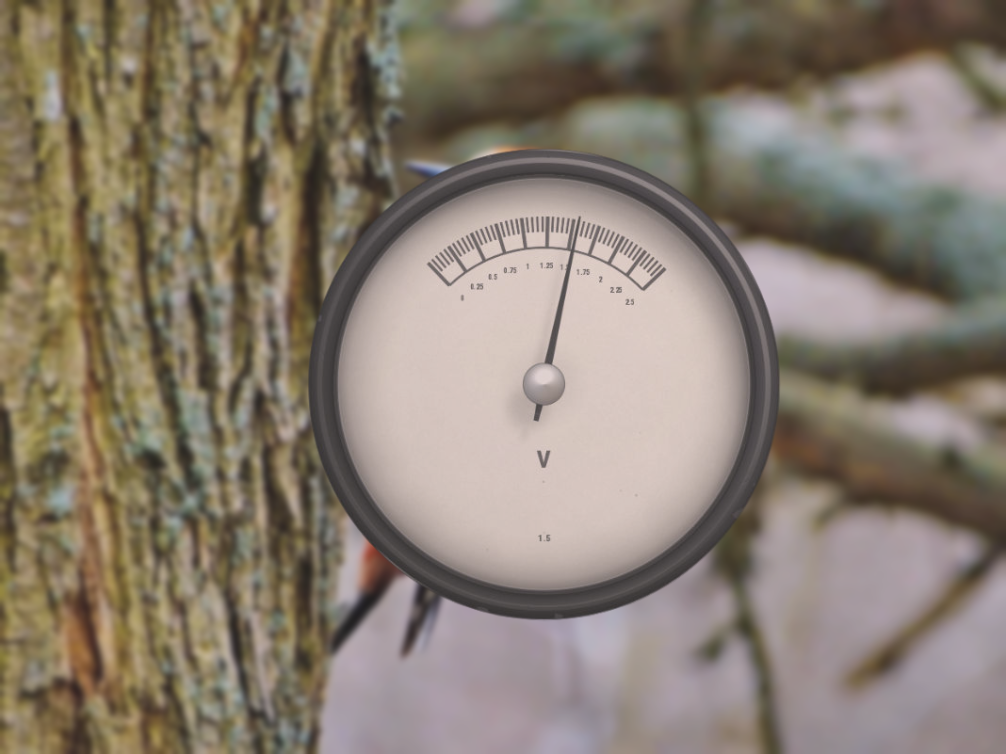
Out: {"value": 1.55, "unit": "V"}
